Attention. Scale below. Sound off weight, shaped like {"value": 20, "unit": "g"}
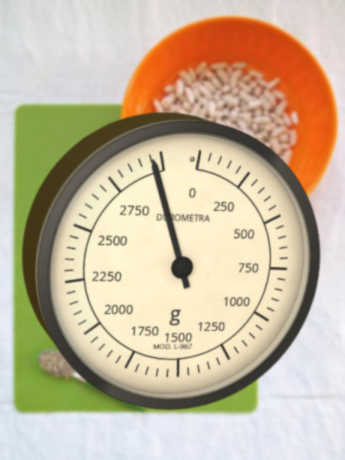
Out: {"value": 2950, "unit": "g"}
